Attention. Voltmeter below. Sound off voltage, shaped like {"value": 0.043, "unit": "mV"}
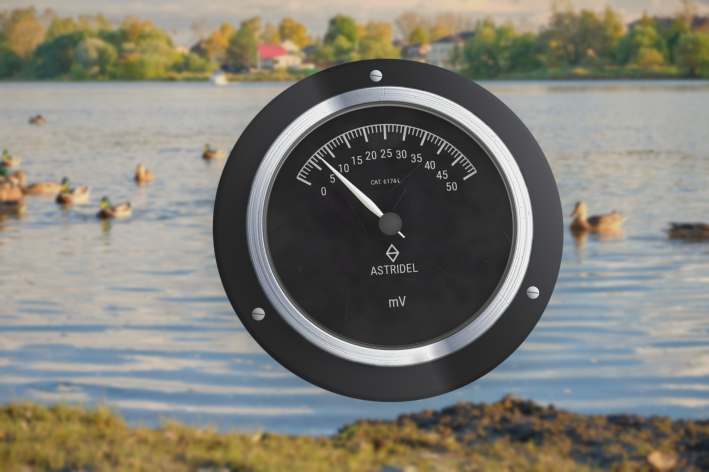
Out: {"value": 7, "unit": "mV"}
